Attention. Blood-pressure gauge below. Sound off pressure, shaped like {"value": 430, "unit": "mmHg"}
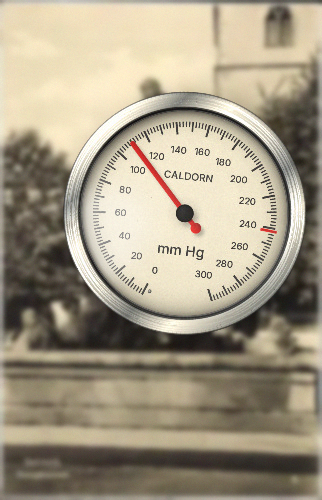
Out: {"value": 110, "unit": "mmHg"}
